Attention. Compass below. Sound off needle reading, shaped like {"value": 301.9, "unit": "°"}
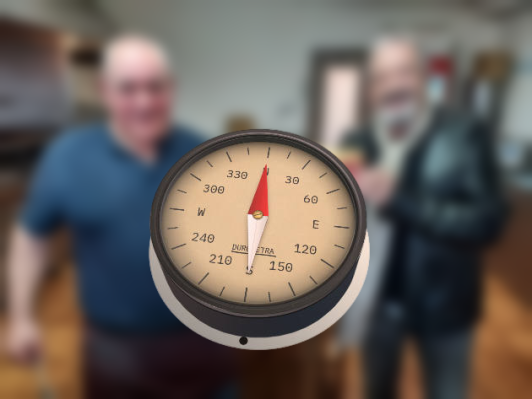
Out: {"value": 0, "unit": "°"}
